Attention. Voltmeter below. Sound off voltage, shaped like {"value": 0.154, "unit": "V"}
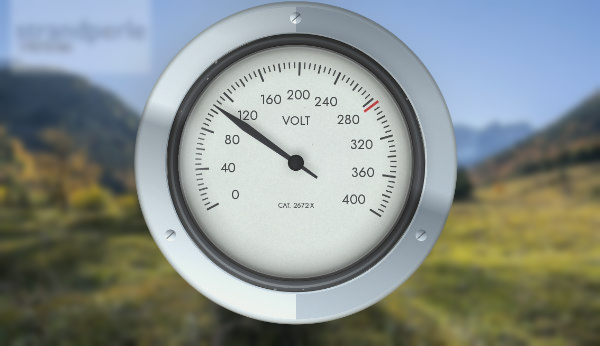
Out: {"value": 105, "unit": "V"}
